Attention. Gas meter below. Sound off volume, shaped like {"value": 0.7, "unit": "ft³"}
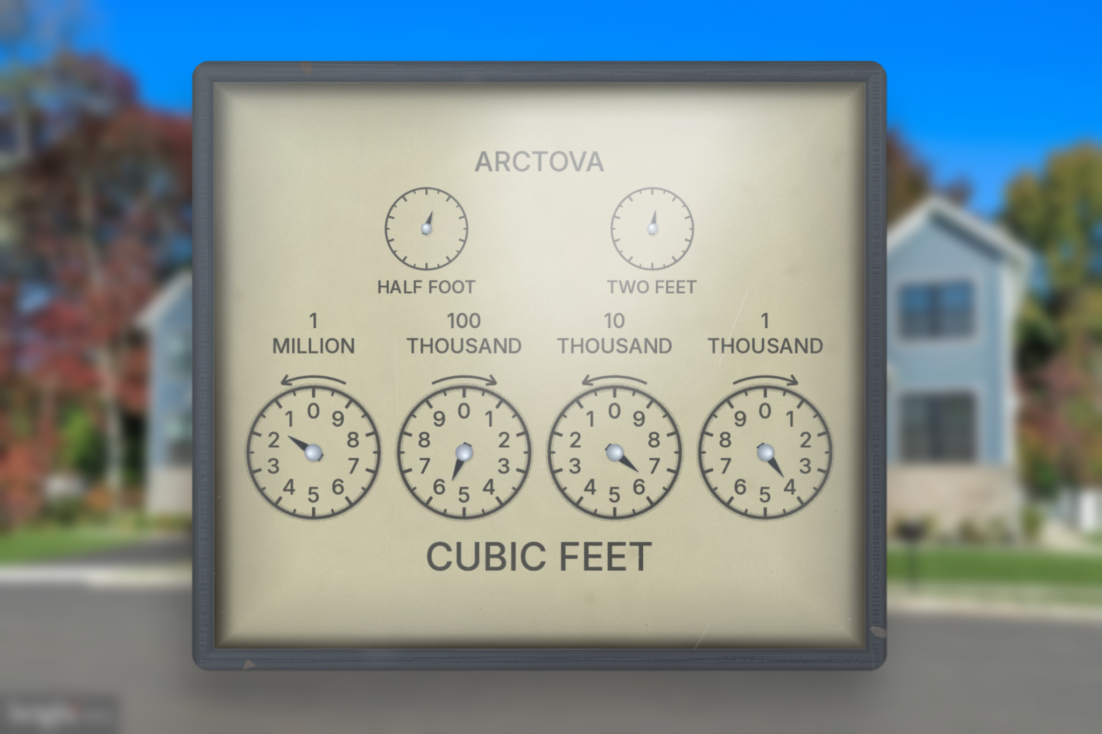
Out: {"value": 156400, "unit": "ft³"}
